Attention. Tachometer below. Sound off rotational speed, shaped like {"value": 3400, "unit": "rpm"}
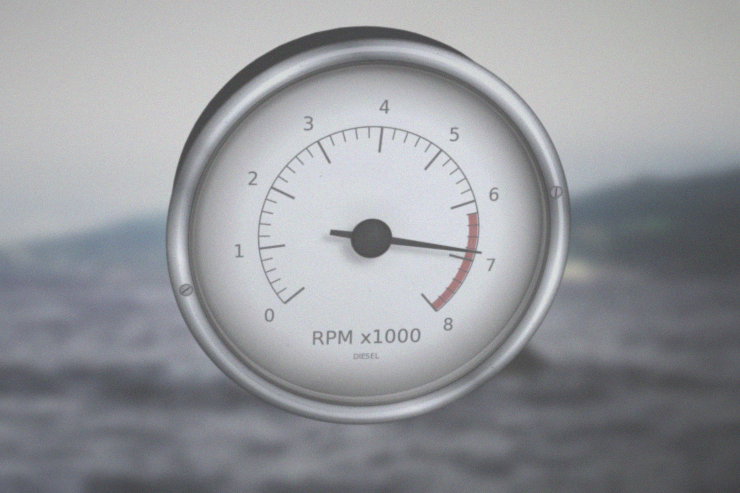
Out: {"value": 6800, "unit": "rpm"}
